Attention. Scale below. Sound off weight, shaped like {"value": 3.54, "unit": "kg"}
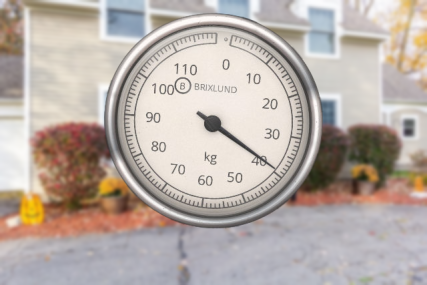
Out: {"value": 39, "unit": "kg"}
